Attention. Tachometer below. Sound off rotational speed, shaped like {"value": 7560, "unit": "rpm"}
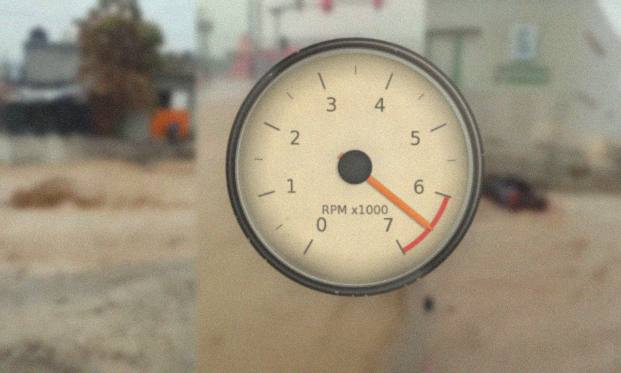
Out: {"value": 6500, "unit": "rpm"}
